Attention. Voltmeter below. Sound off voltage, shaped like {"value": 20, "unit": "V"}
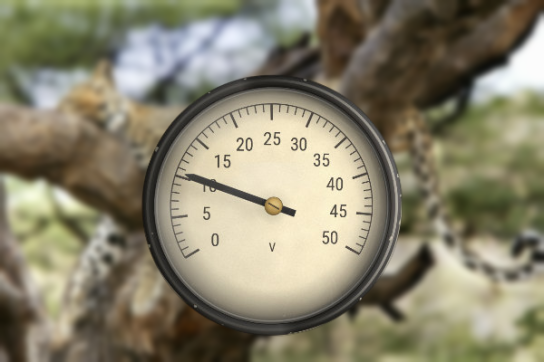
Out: {"value": 10.5, "unit": "V"}
